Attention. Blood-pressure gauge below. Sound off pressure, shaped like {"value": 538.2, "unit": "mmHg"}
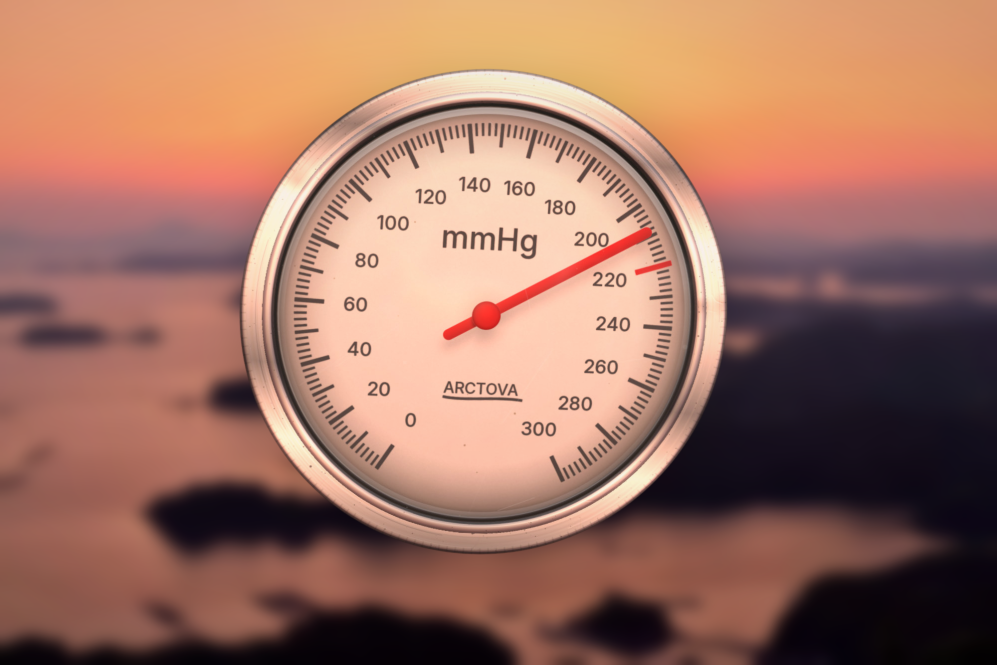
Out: {"value": 208, "unit": "mmHg"}
